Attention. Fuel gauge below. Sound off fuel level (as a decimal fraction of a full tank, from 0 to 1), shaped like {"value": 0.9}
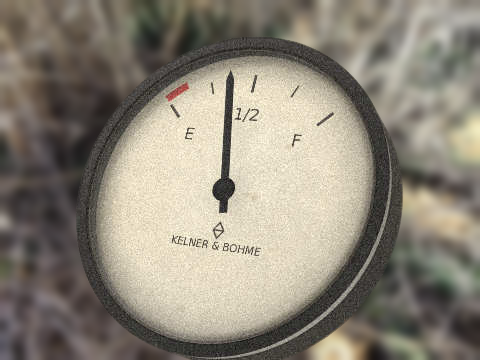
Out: {"value": 0.375}
